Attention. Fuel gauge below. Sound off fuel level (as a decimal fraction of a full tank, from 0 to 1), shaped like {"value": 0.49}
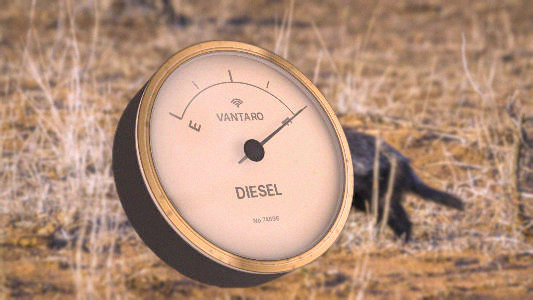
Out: {"value": 1}
